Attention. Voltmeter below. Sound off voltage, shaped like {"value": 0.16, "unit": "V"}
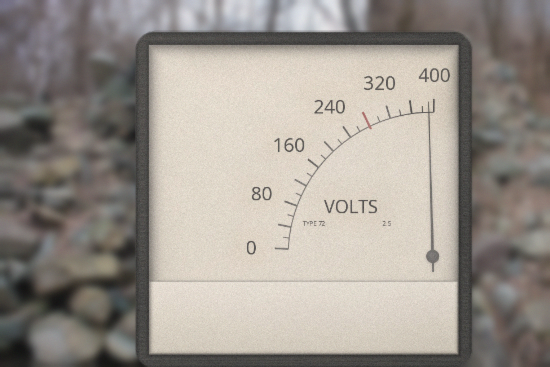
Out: {"value": 390, "unit": "V"}
